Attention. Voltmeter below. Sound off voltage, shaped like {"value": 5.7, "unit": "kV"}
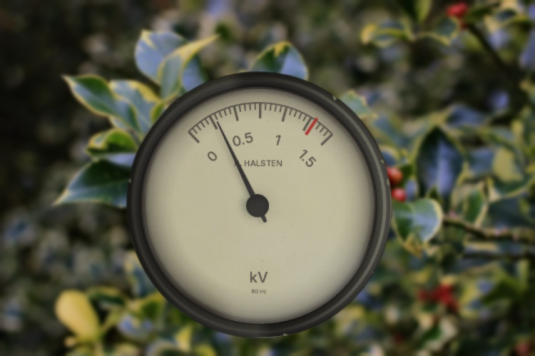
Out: {"value": 0.3, "unit": "kV"}
